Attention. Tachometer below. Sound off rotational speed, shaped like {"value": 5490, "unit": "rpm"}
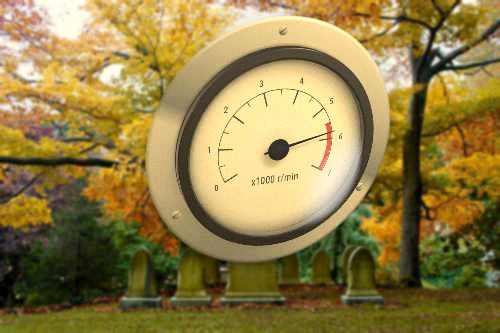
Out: {"value": 5750, "unit": "rpm"}
